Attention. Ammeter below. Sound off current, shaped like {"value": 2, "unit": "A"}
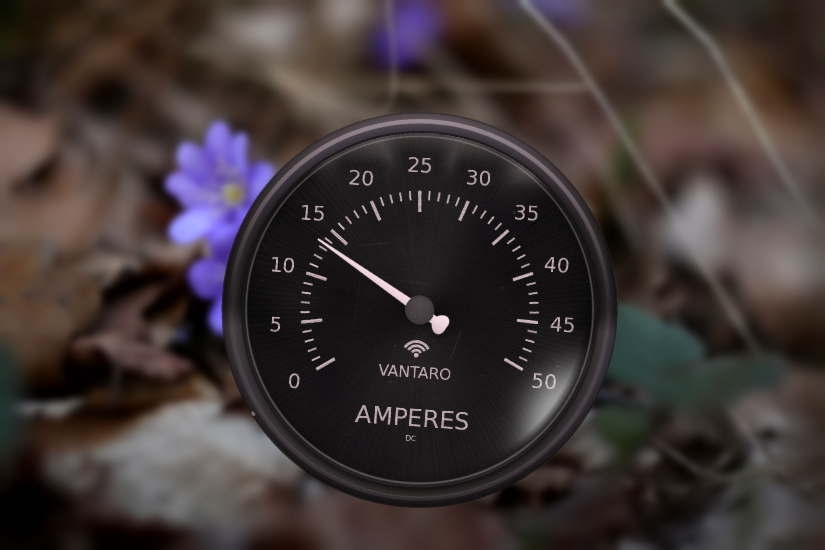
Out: {"value": 13.5, "unit": "A"}
